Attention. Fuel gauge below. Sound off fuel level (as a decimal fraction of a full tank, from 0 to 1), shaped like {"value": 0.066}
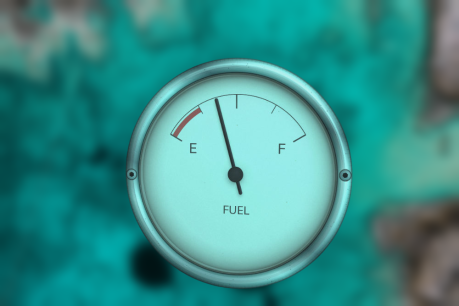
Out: {"value": 0.375}
